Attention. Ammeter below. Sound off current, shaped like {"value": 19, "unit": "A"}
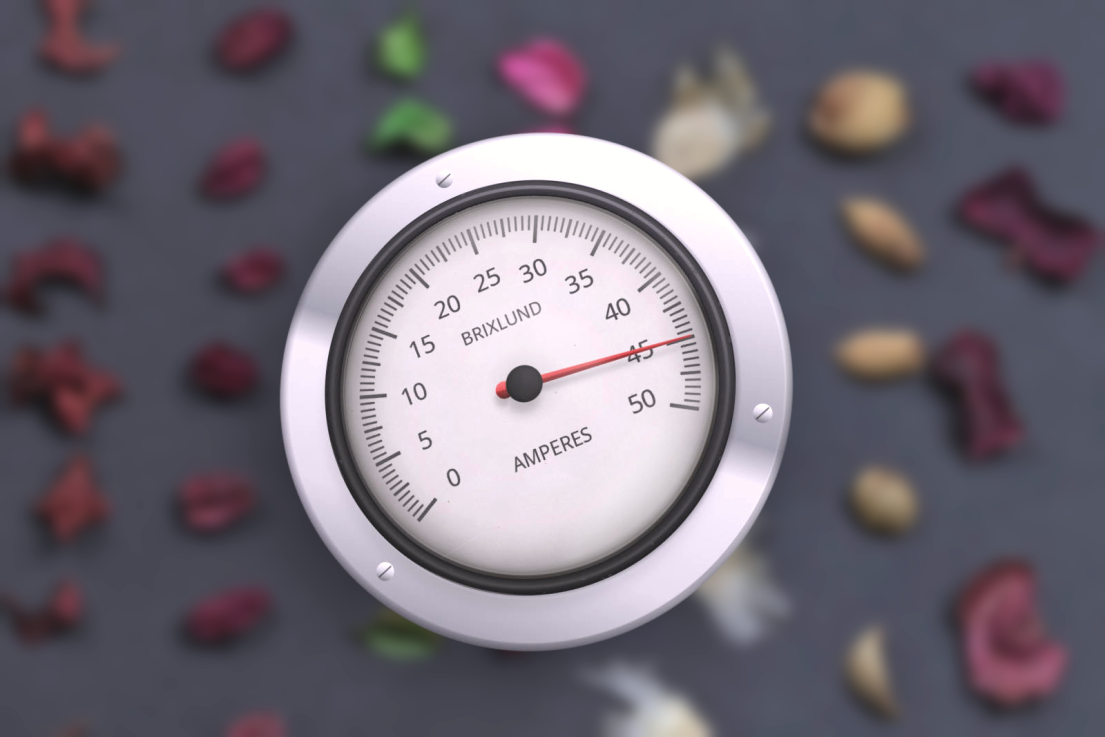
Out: {"value": 45, "unit": "A"}
